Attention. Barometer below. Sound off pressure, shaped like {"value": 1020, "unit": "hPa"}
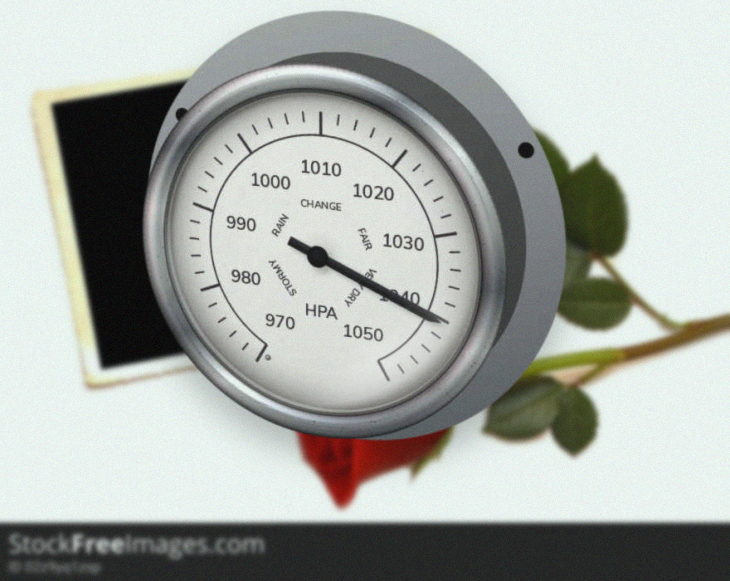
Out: {"value": 1040, "unit": "hPa"}
